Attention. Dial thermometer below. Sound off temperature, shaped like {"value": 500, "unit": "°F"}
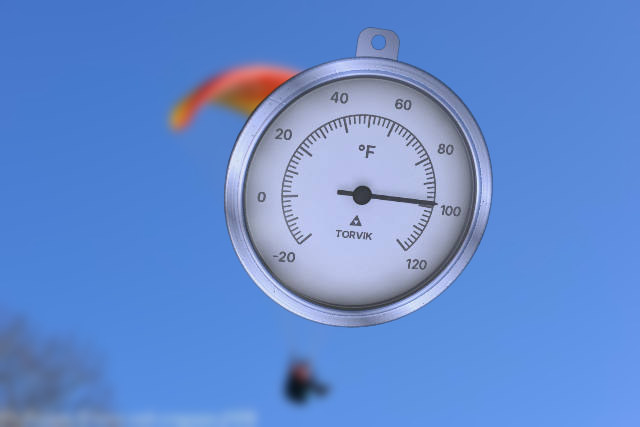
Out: {"value": 98, "unit": "°F"}
